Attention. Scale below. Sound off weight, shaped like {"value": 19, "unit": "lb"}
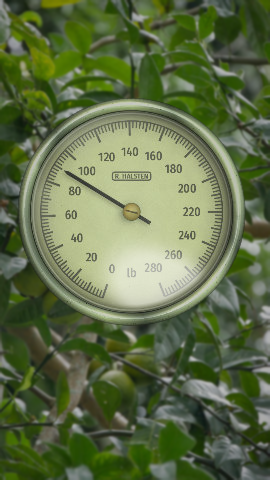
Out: {"value": 90, "unit": "lb"}
